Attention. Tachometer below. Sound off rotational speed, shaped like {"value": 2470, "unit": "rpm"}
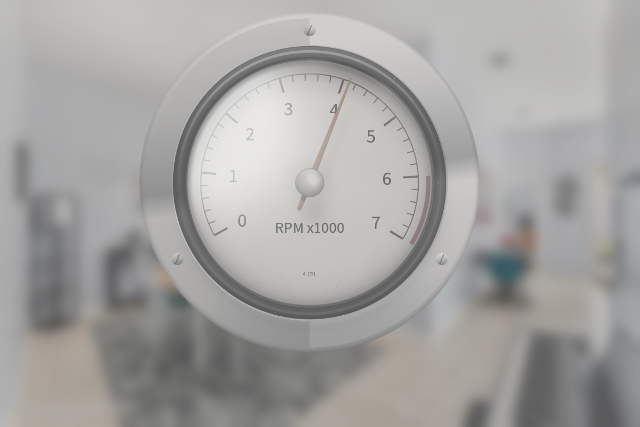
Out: {"value": 4100, "unit": "rpm"}
